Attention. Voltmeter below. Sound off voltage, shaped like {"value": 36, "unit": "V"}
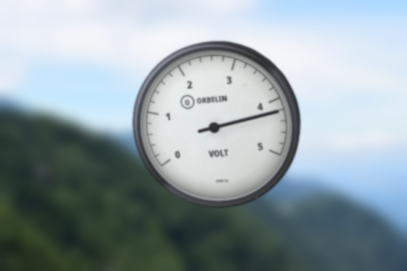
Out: {"value": 4.2, "unit": "V"}
